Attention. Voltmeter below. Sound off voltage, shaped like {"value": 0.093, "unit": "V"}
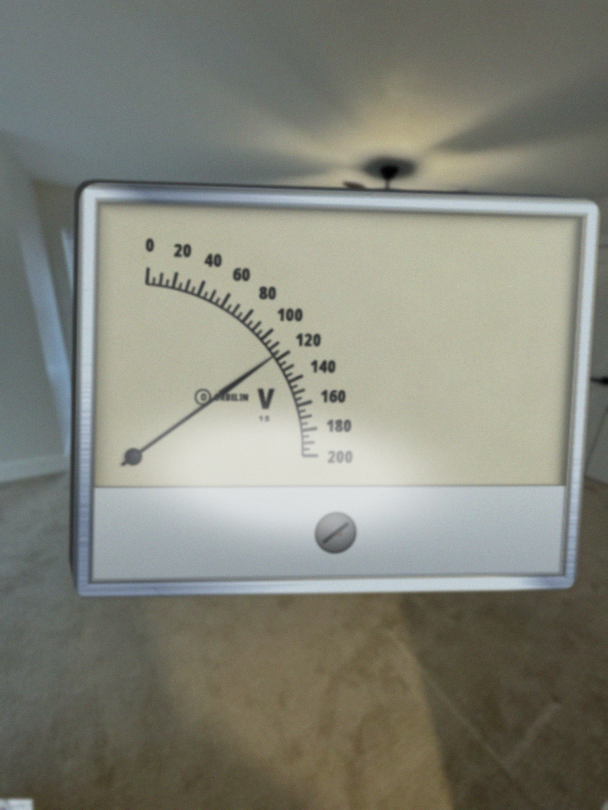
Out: {"value": 115, "unit": "V"}
